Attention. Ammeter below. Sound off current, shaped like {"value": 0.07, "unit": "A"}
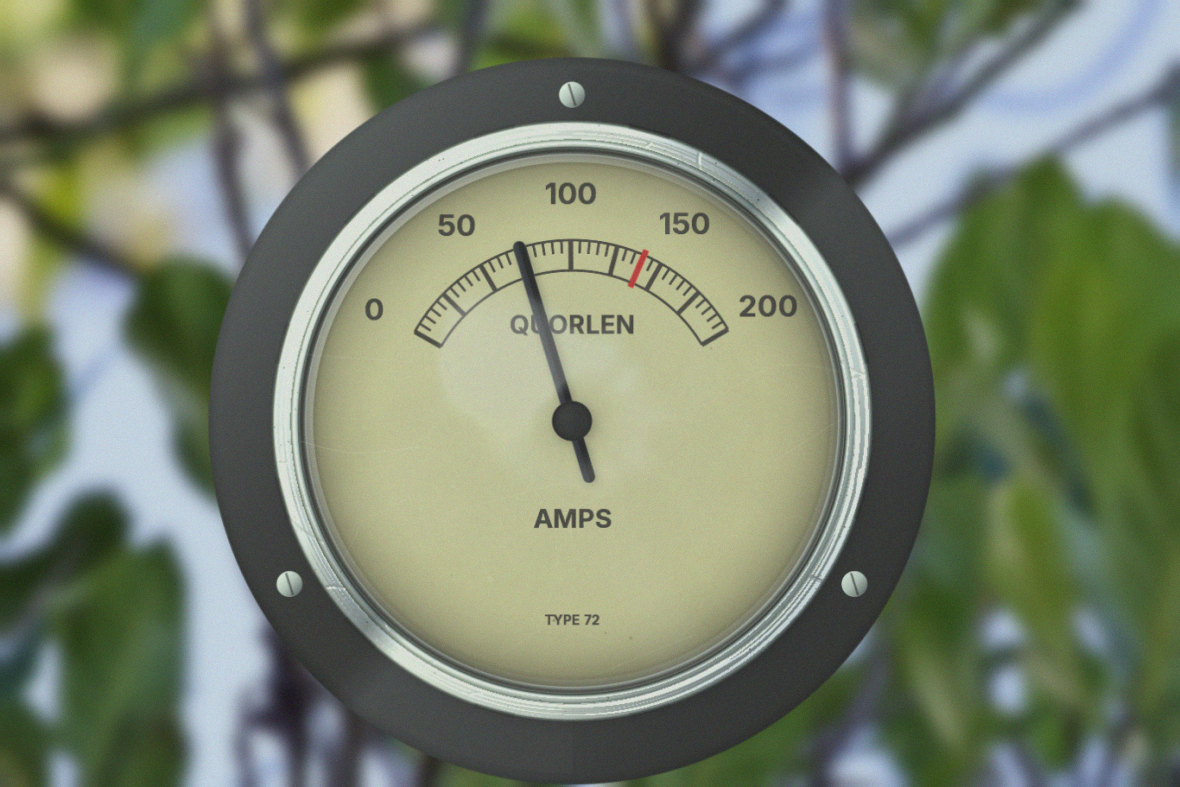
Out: {"value": 72.5, "unit": "A"}
